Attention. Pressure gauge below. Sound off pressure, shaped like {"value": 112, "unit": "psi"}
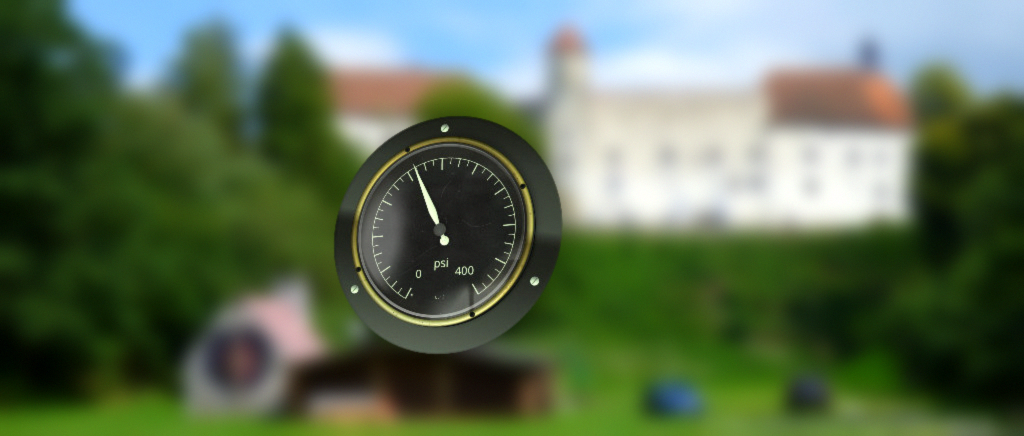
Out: {"value": 170, "unit": "psi"}
